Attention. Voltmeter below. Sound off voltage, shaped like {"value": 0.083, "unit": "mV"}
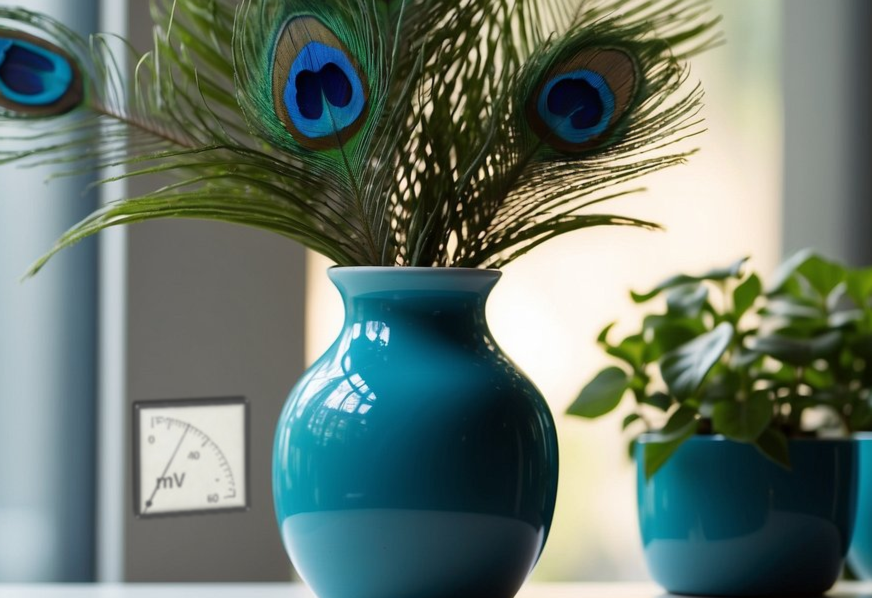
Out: {"value": 30, "unit": "mV"}
